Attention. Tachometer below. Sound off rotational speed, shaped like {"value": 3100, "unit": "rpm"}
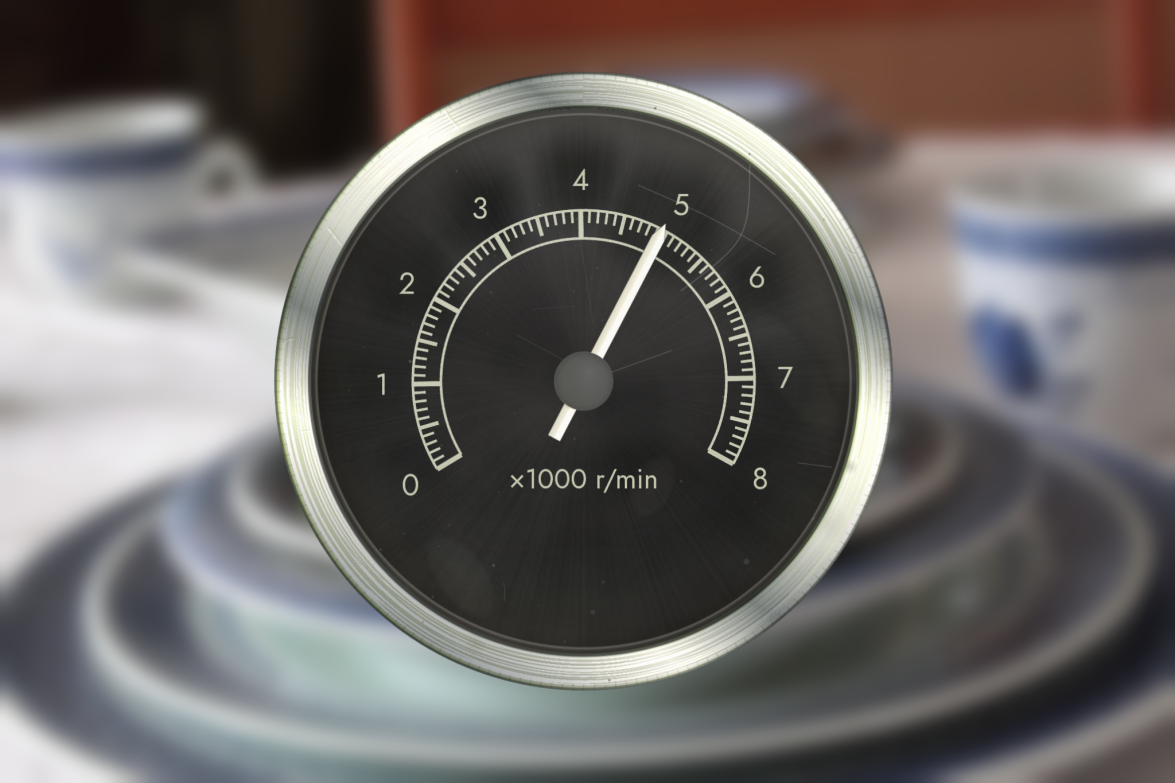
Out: {"value": 4950, "unit": "rpm"}
